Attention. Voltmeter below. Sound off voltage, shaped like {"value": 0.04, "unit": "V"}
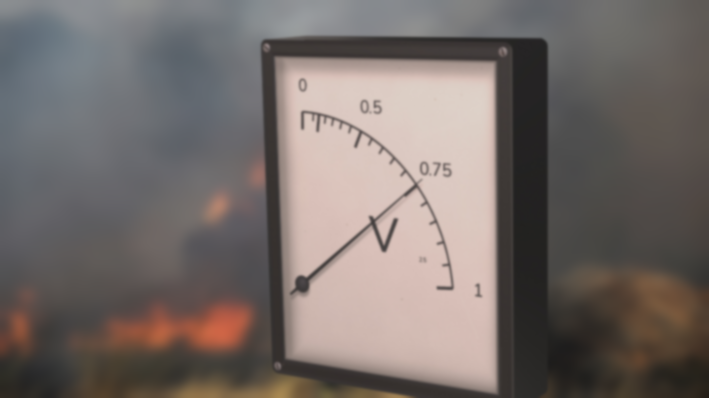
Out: {"value": 0.75, "unit": "V"}
